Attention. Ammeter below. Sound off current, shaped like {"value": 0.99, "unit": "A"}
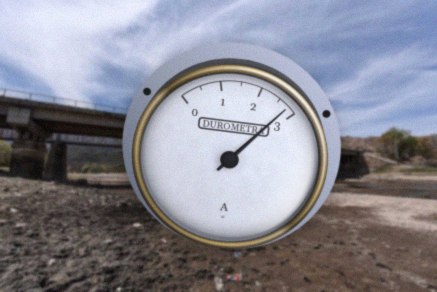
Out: {"value": 2.75, "unit": "A"}
